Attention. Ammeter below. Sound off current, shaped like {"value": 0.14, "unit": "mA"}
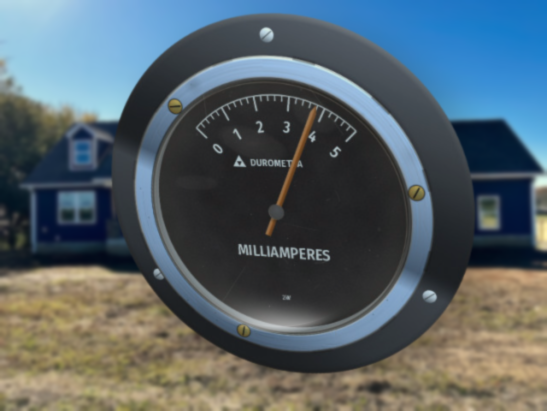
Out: {"value": 3.8, "unit": "mA"}
